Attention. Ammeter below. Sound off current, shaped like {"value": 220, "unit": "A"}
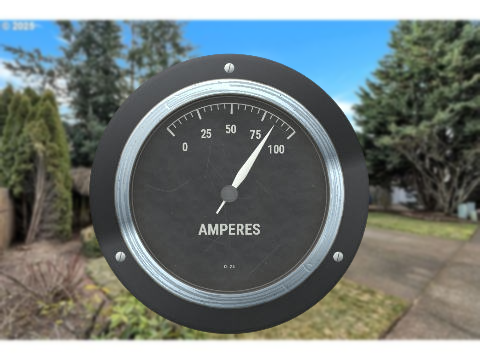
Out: {"value": 85, "unit": "A"}
